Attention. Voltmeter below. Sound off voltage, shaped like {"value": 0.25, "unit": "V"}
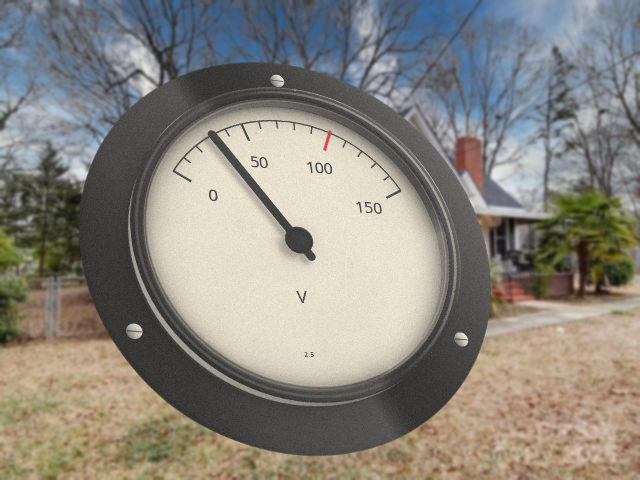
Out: {"value": 30, "unit": "V"}
